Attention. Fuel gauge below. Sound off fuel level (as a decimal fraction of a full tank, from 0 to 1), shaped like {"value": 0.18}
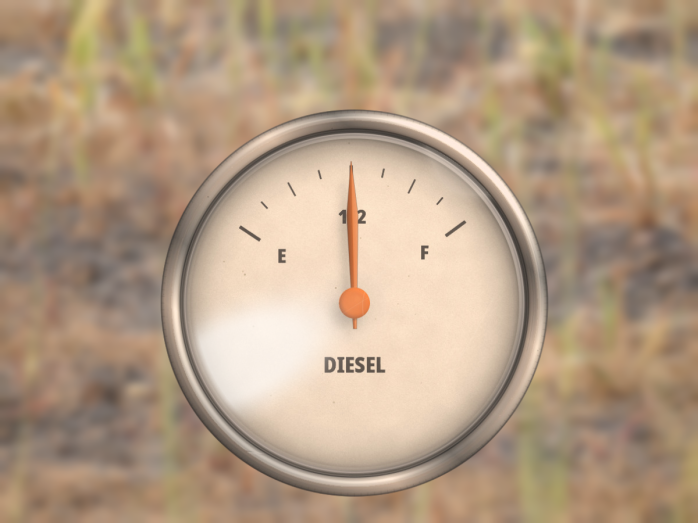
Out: {"value": 0.5}
